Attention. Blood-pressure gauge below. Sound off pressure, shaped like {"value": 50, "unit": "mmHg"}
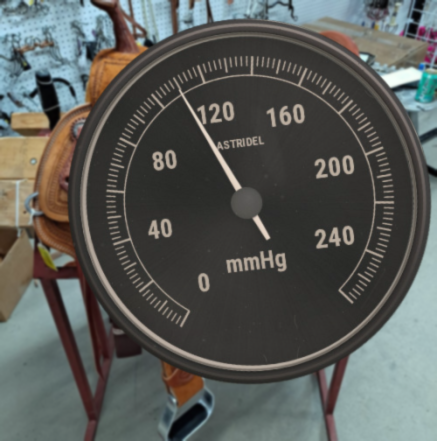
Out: {"value": 110, "unit": "mmHg"}
